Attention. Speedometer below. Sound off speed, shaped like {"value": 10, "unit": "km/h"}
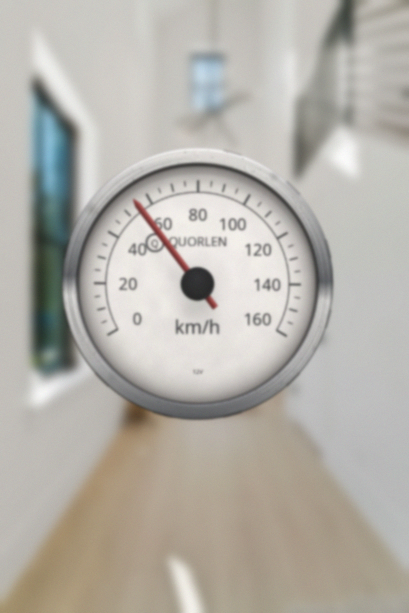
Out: {"value": 55, "unit": "km/h"}
